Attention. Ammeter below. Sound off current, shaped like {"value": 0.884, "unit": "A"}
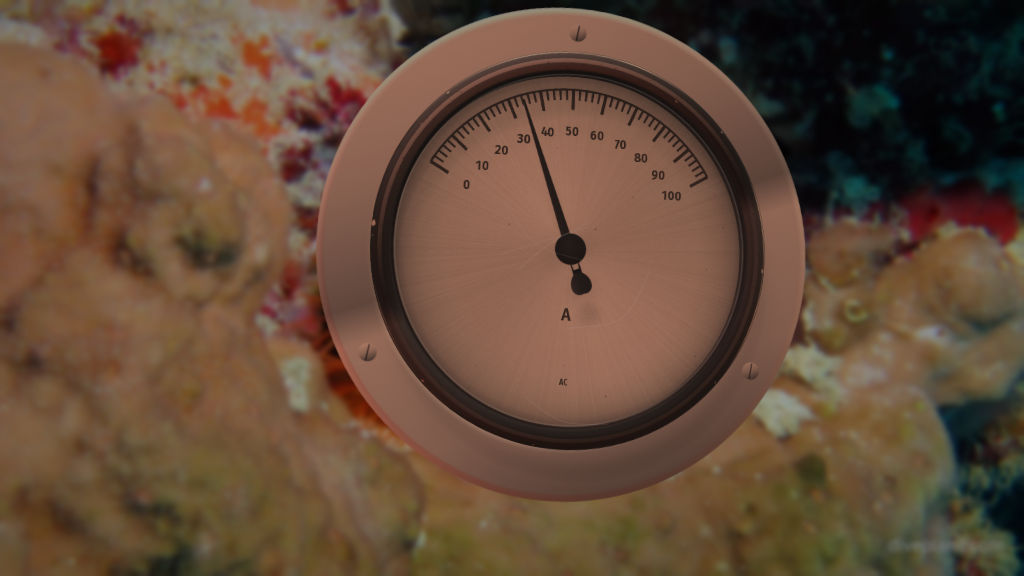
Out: {"value": 34, "unit": "A"}
